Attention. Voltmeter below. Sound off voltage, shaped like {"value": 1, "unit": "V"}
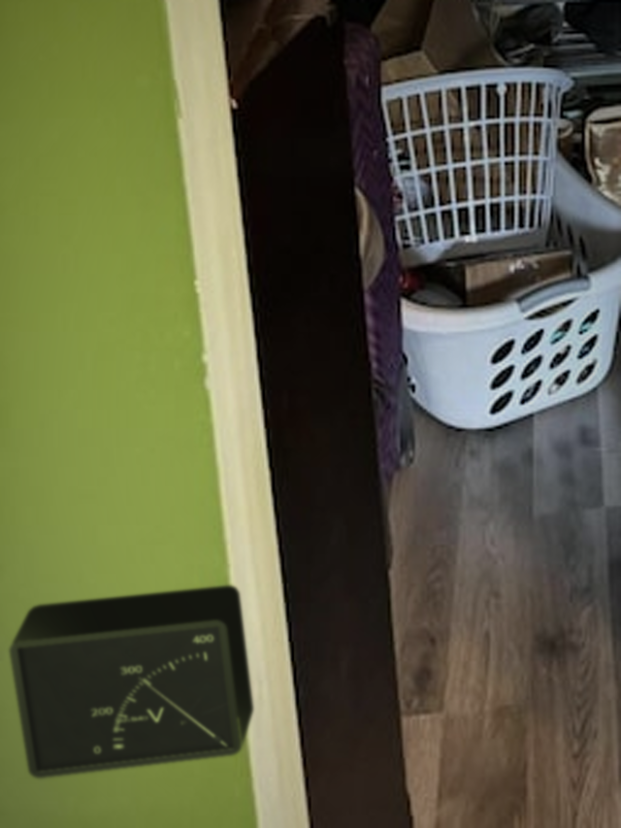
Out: {"value": 300, "unit": "V"}
